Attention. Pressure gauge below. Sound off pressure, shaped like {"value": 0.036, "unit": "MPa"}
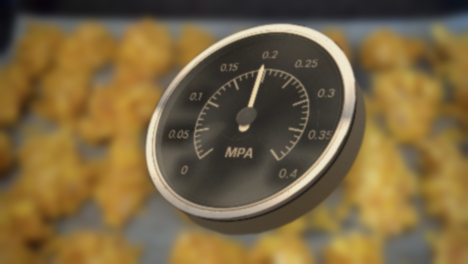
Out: {"value": 0.2, "unit": "MPa"}
